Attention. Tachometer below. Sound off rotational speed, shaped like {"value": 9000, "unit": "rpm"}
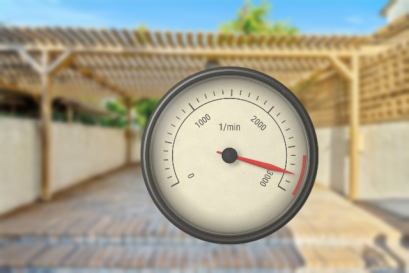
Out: {"value": 2800, "unit": "rpm"}
